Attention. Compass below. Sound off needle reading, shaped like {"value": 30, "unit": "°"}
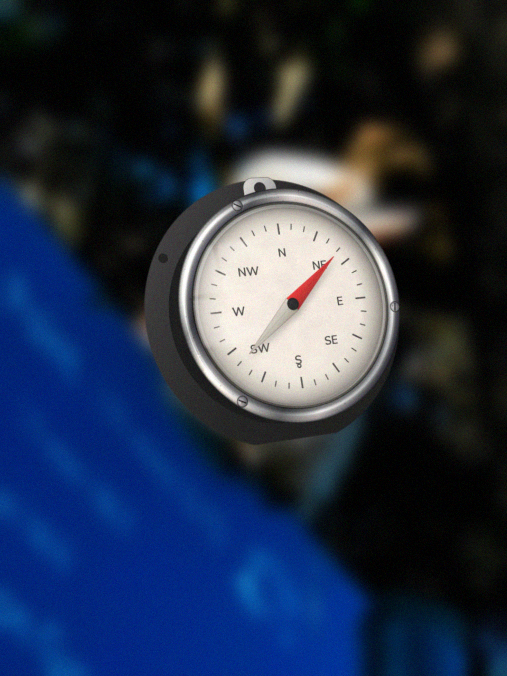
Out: {"value": 50, "unit": "°"}
